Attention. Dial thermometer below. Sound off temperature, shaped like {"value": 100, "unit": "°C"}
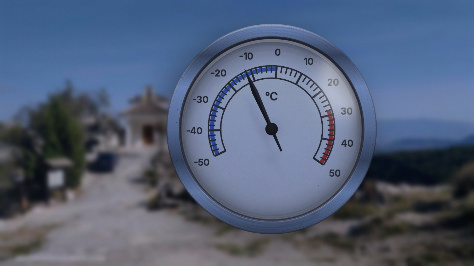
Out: {"value": -12, "unit": "°C"}
